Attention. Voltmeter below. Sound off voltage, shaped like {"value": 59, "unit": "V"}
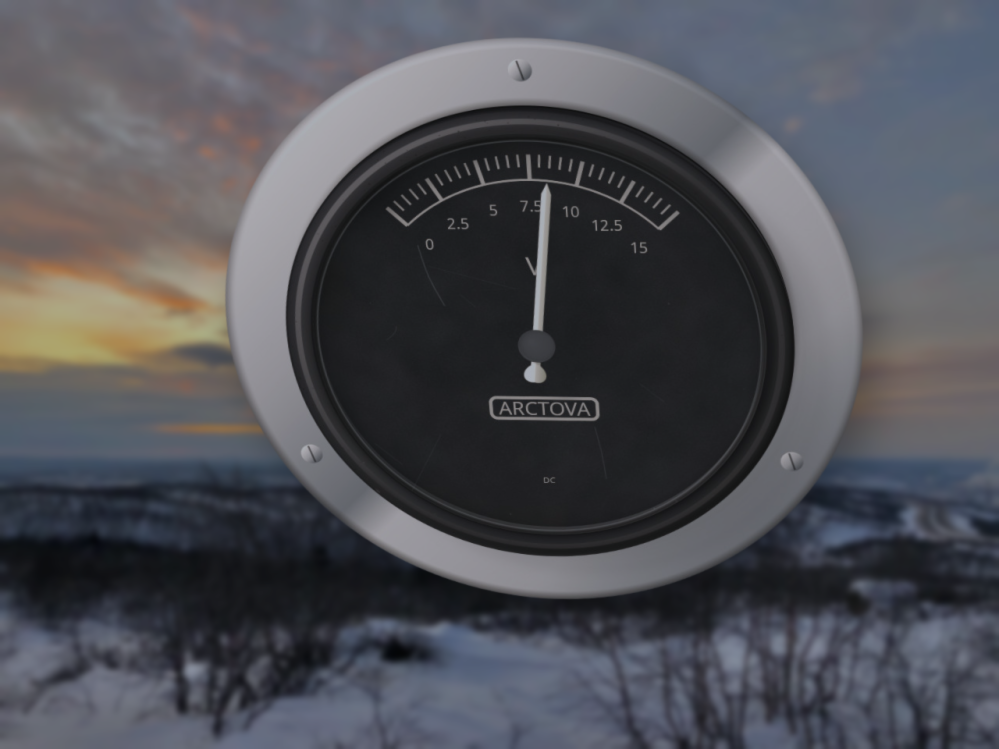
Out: {"value": 8.5, "unit": "V"}
